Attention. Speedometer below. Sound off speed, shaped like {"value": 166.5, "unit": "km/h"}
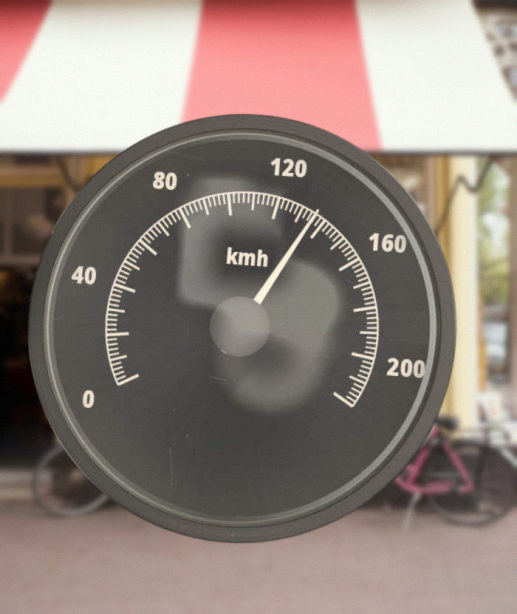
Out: {"value": 136, "unit": "km/h"}
